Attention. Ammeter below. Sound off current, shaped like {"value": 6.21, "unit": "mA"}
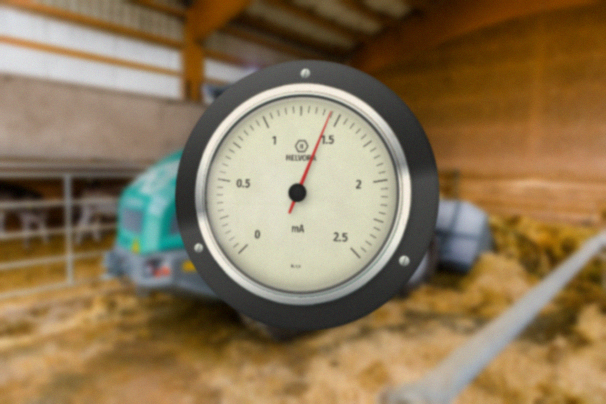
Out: {"value": 1.45, "unit": "mA"}
